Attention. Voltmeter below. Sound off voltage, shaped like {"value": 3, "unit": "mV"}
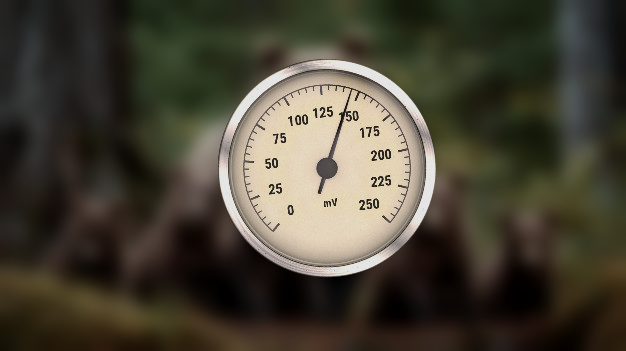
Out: {"value": 145, "unit": "mV"}
